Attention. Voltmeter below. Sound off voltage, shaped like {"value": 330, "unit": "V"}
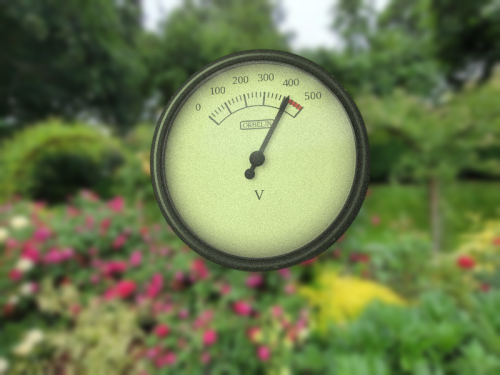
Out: {"value": 420, "unit": "V"}
